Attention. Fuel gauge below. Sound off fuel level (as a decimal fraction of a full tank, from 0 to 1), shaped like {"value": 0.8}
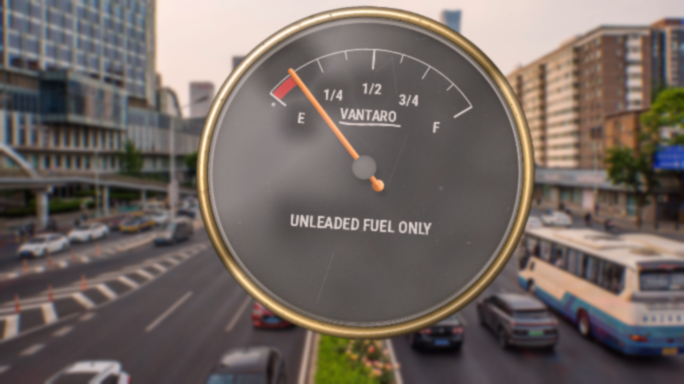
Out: {"value": 0.125}
